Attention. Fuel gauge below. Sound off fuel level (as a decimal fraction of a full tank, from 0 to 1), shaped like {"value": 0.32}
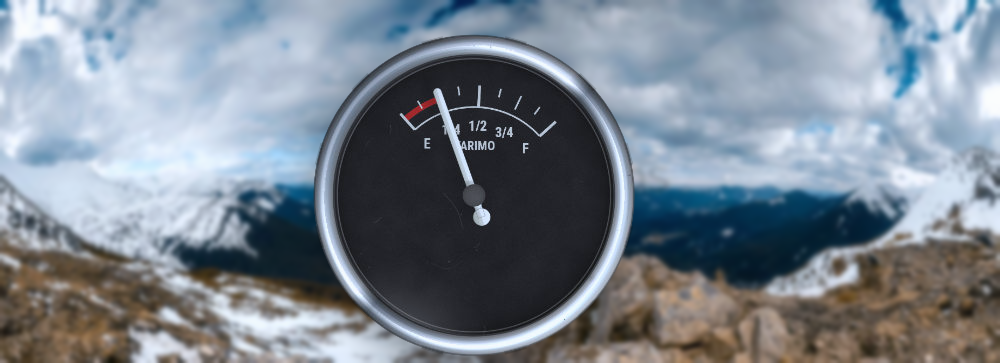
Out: {"value": 0.25}
